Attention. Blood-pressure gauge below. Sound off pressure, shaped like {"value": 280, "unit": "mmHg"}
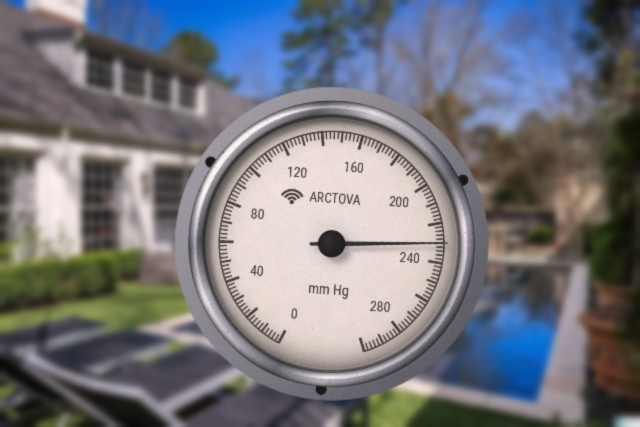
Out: {"value": 230, "unit": "mmHg"}
